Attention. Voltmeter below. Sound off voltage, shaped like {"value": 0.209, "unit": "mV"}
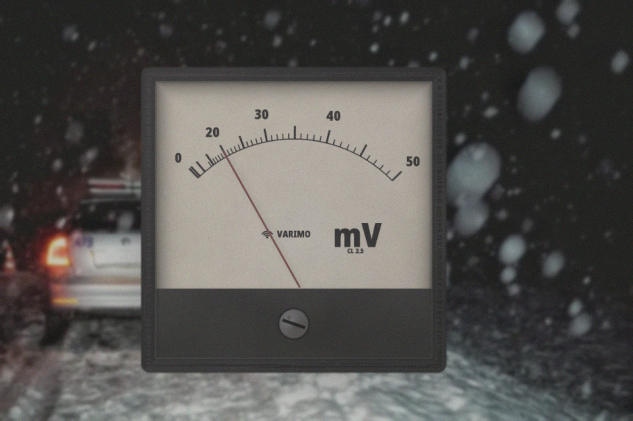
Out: {"value": 20, "unit": "mV"}
